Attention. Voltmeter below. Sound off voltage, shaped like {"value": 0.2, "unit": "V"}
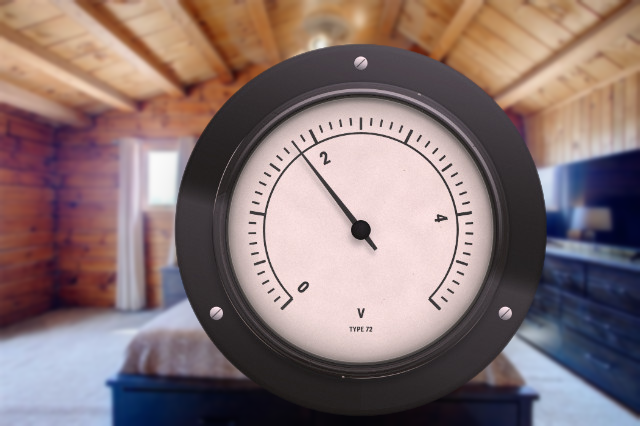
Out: {"value": 1.8, "unit": "V"}
